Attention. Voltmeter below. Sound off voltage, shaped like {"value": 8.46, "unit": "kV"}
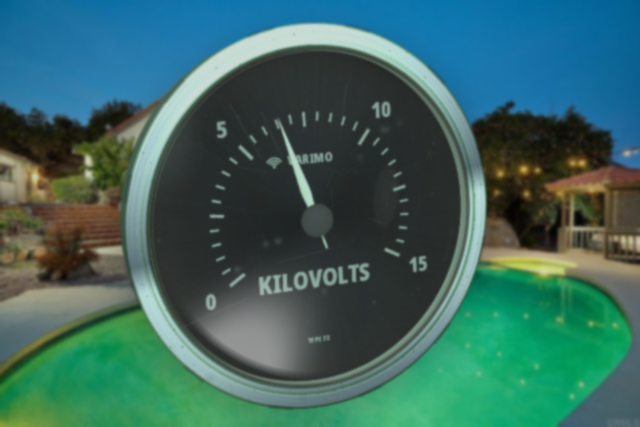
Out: {"value": 6.5, "unit": "kV"}
